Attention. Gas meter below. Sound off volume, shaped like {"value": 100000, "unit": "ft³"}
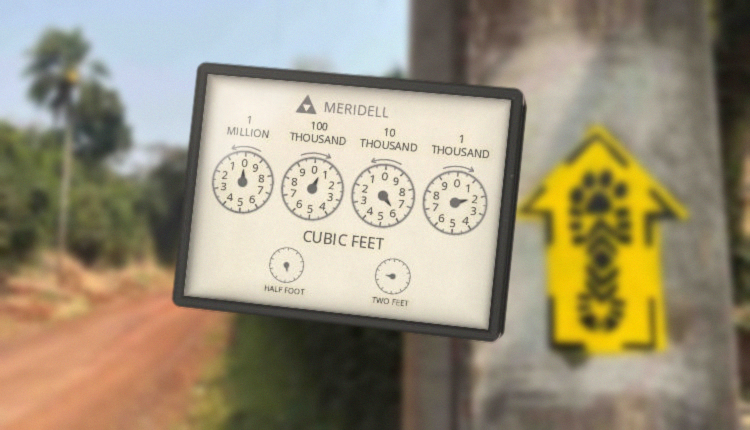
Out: {"value": 6200, "unit": "ft³"}
